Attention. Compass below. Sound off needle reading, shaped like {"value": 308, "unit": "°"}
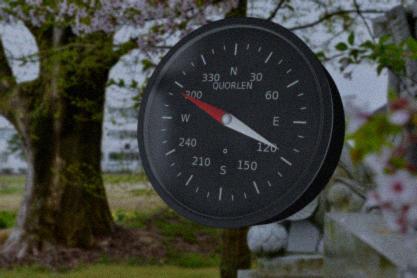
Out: {"value": 295, "unit": "°"}
